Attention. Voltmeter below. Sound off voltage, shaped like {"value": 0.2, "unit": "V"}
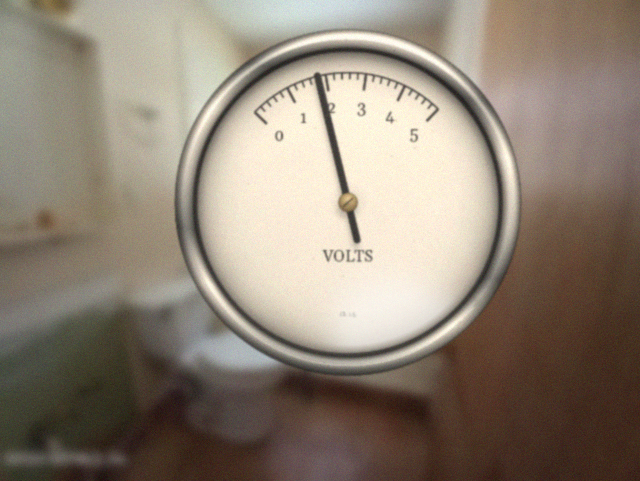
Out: {"value": 1.8, "unit": "V"}
